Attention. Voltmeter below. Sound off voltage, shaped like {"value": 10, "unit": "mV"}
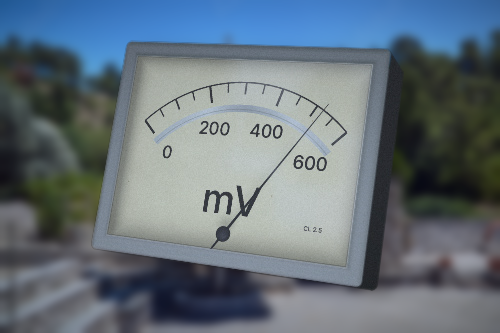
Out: {"value": 525, "unit": "mV"}
